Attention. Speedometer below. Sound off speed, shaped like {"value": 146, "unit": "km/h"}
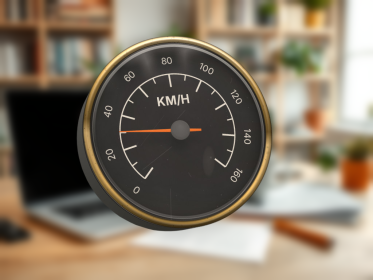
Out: {"value": 30, "unit": "km/h"}
